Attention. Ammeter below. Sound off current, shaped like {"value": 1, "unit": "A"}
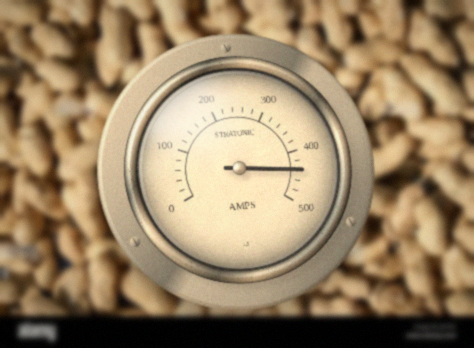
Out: {"value": 440, "unit": "A"}
